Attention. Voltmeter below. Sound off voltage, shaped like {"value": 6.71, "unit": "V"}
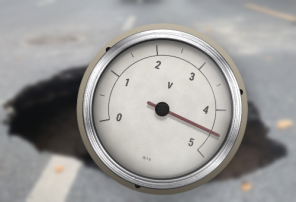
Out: {"value": 4.5, "unit": "V"}
